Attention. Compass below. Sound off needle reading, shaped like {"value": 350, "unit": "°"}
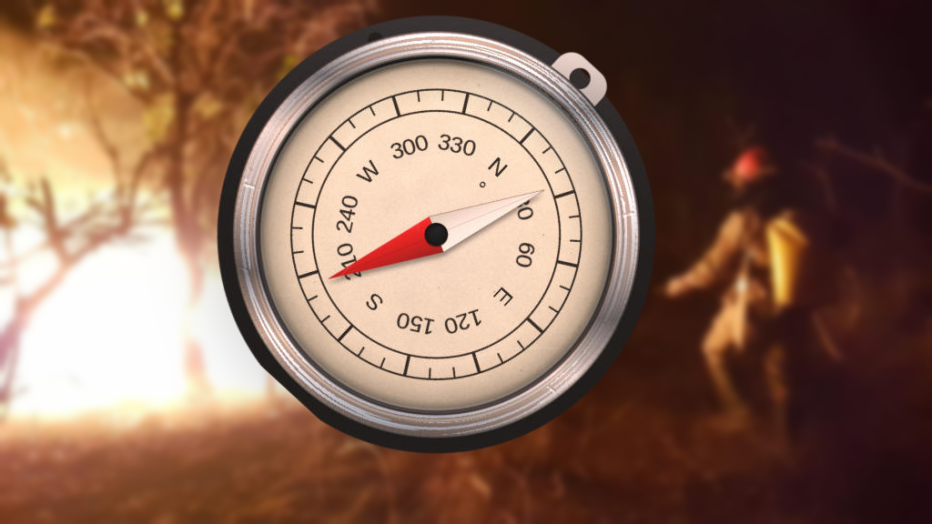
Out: {"value": 205, "unit": "°"}
